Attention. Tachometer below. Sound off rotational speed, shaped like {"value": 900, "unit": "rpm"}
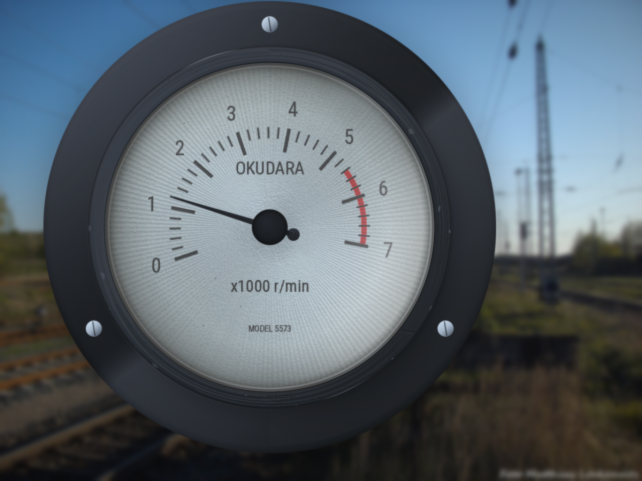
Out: {"value": 1200, "unit": "rpm"}
